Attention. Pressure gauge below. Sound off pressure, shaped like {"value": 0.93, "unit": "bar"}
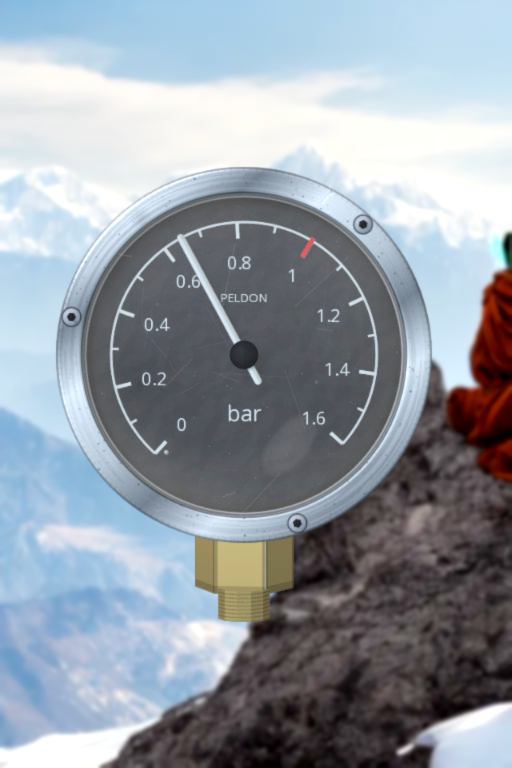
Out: {"value": 0.65, "unit": "bar"}
